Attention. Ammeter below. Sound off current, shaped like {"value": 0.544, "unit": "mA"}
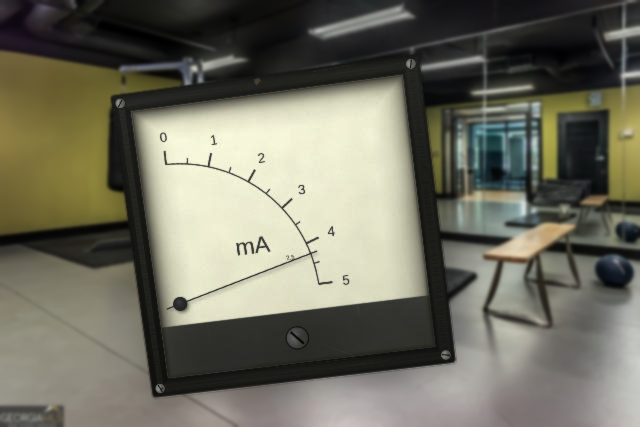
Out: {"value": 4.25, "unit": "mA"}
